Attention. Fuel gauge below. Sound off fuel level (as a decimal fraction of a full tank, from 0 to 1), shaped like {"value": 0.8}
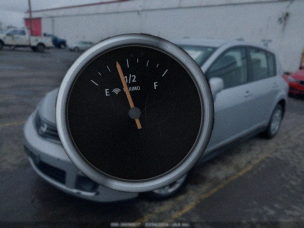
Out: {"value": 0.375}
